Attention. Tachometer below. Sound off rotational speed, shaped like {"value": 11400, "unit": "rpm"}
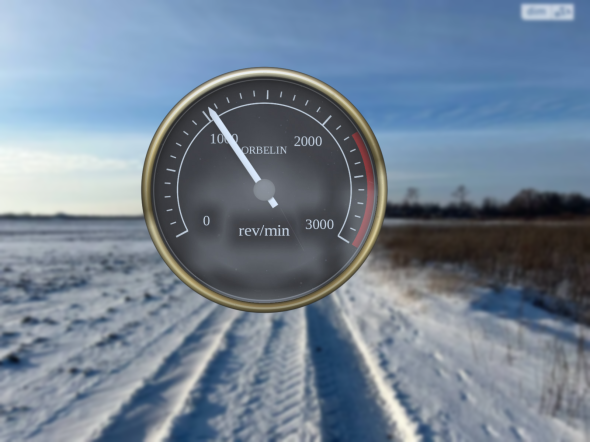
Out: {"value": 1050, "unit": "rpm"}
